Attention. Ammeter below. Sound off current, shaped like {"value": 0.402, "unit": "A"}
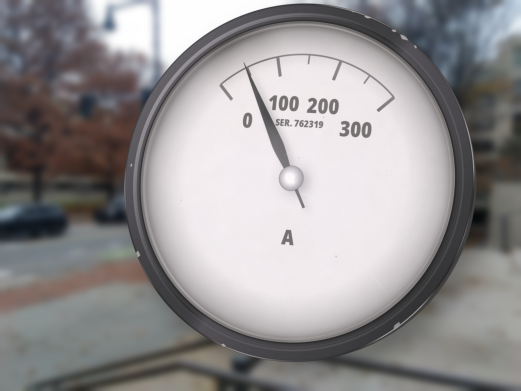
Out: {"value": 50, "unit": "A"}
